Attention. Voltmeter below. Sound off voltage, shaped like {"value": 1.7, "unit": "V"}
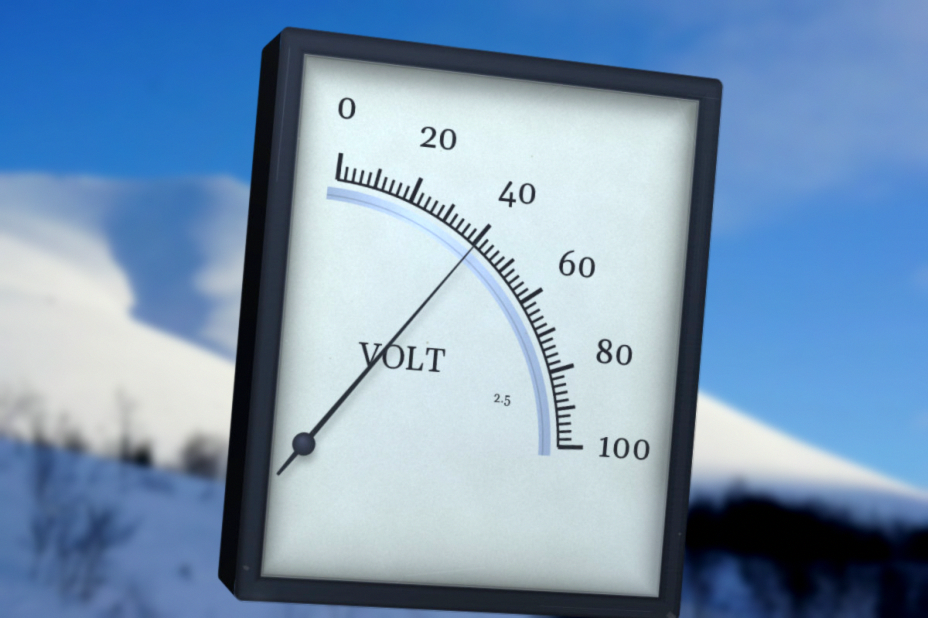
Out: {"value": 40, "unit": "V"}
